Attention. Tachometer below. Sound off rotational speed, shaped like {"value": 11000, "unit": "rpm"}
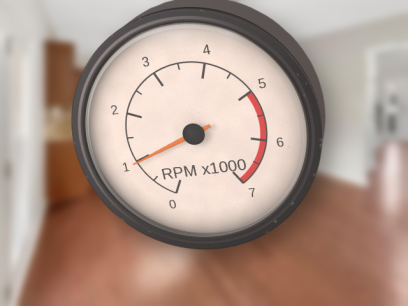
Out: {"value": 1000, "unit": "rpm"}
